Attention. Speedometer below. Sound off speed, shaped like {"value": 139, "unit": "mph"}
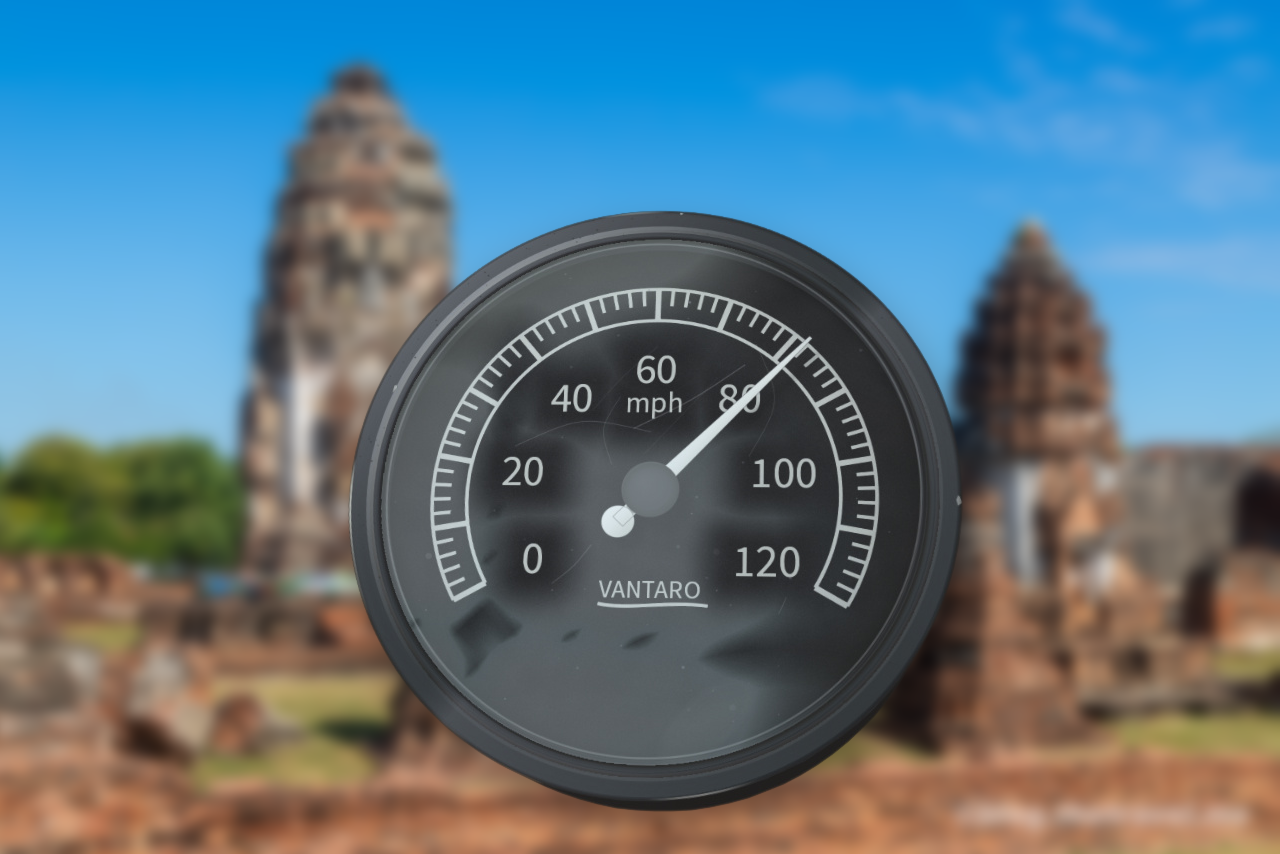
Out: {"value": 82, "unit": "mph"}
